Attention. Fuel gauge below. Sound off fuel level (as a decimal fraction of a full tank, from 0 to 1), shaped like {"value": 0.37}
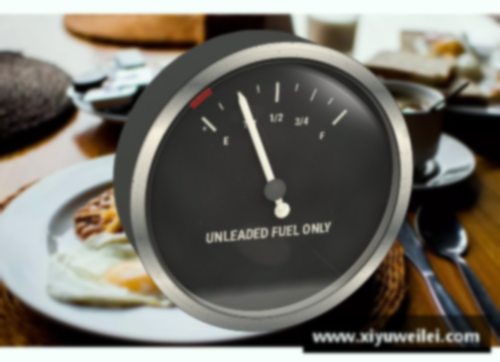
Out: {"value": 0.25}
